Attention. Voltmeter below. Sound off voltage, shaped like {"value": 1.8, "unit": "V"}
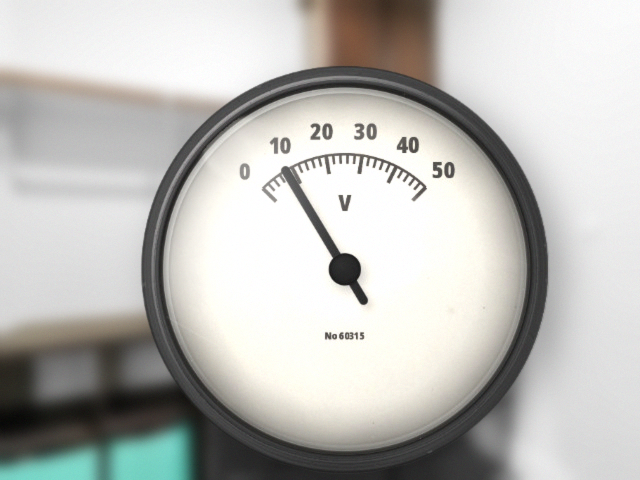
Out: {"value": 8, "unit": "V"}
